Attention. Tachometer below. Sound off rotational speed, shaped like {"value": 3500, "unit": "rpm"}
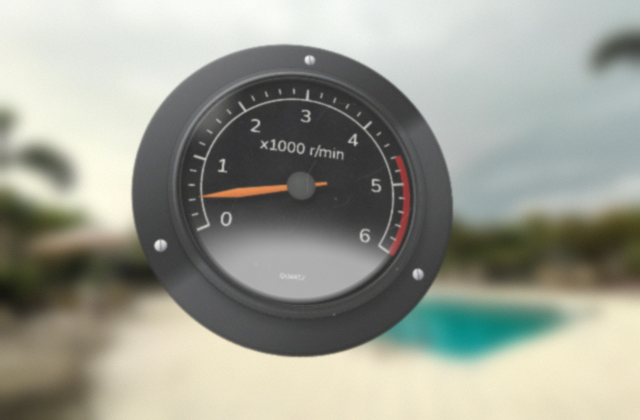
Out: {"value": 400, "unit": "rpm"}
